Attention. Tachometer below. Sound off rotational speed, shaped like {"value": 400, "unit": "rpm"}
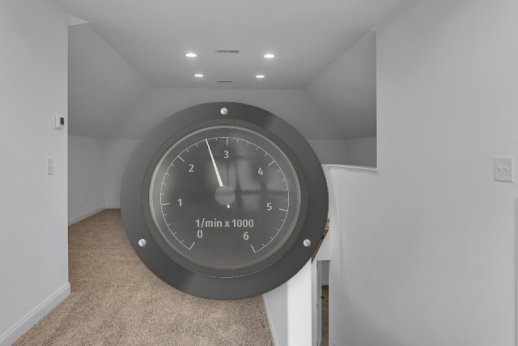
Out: {"value": 2600, "unit": "rpm"}
